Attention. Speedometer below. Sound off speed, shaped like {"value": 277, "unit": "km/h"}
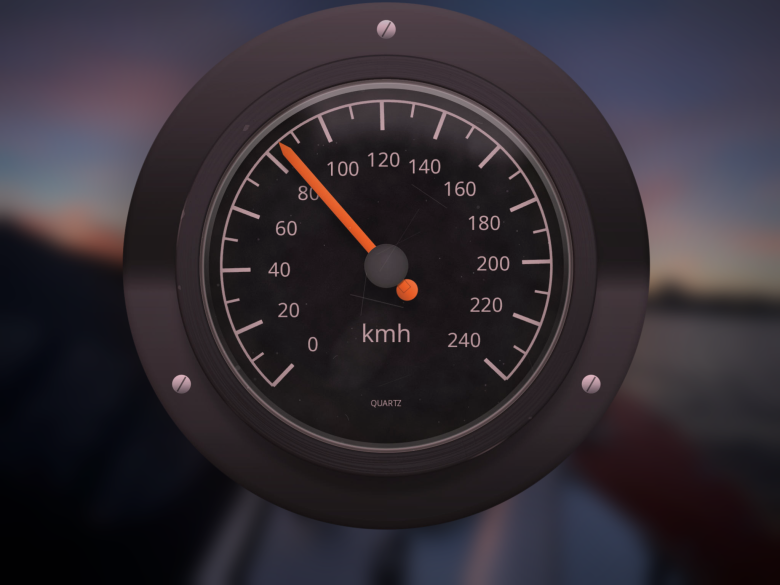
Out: {"value": 85, "unit": "km/h"}
